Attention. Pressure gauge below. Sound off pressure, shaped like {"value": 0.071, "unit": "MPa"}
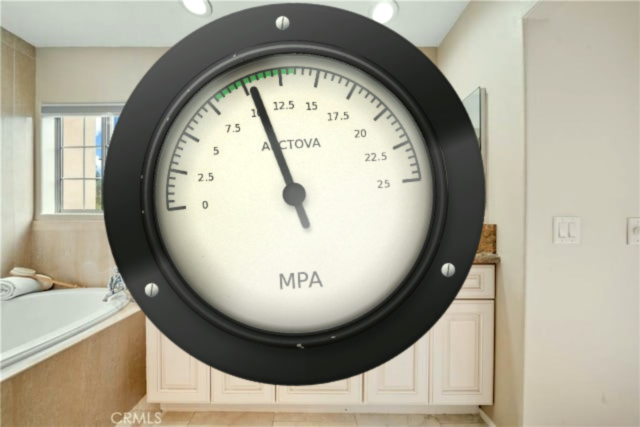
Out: {"value": 10.5, "unit": "MPa"}
